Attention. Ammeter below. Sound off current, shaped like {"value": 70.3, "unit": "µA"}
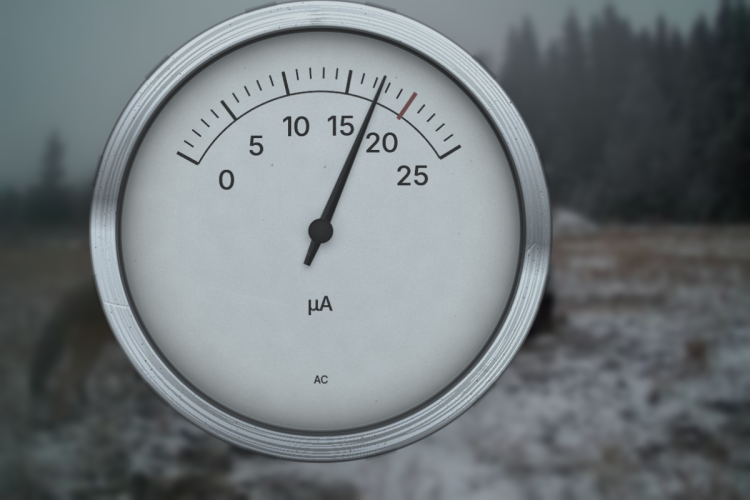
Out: {"value": 17.5, "unit": "µA"}
